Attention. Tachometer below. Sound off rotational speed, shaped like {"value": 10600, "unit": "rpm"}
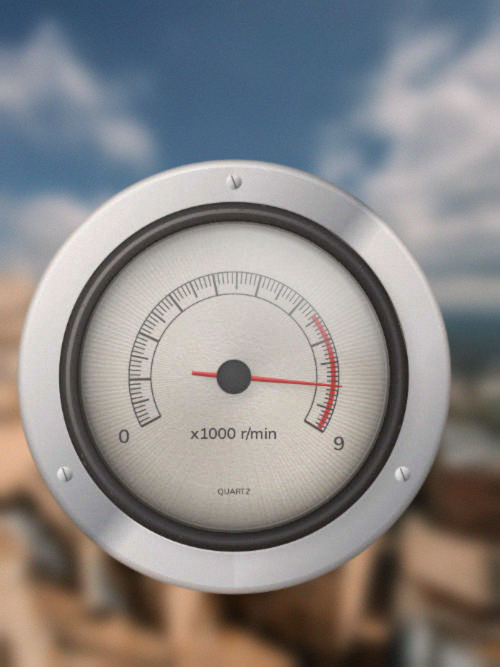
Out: {"value": 8000, "unit": "rpm"}
